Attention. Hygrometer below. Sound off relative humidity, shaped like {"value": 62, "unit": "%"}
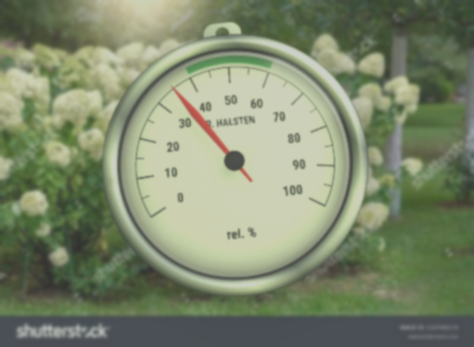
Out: {"value": 35, "unit": "%"}
